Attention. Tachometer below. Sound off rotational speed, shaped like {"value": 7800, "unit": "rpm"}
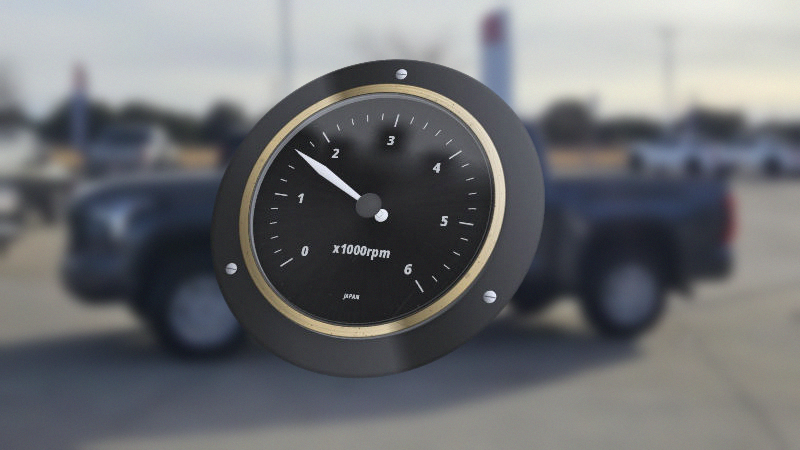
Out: {"value": 1600, "unit": "rpm"}
